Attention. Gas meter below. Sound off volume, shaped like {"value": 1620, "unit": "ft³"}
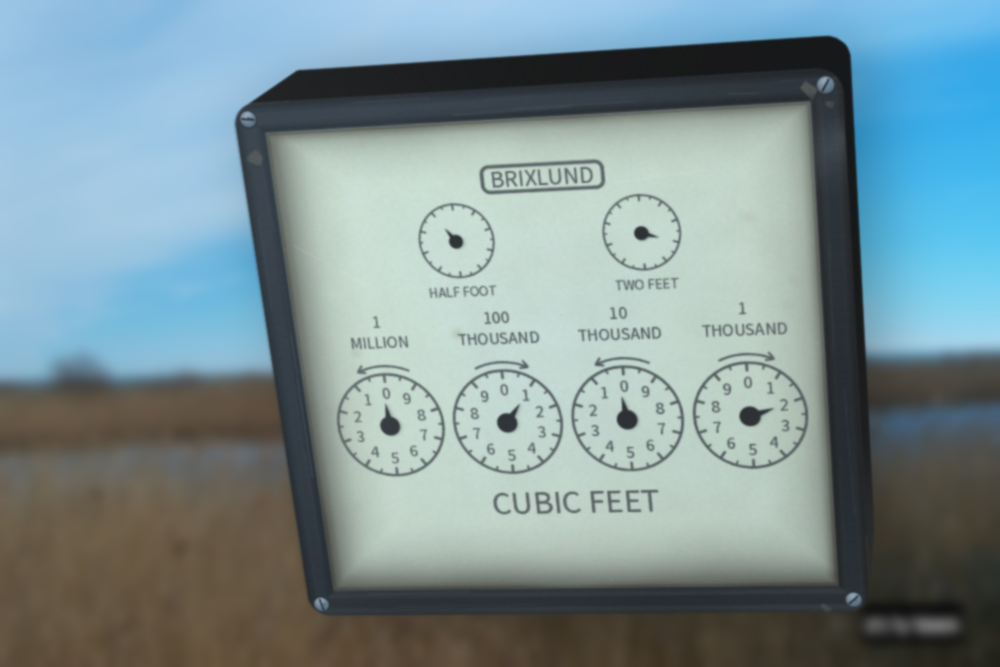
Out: {"value": 10200, "unit": "ft³"}
